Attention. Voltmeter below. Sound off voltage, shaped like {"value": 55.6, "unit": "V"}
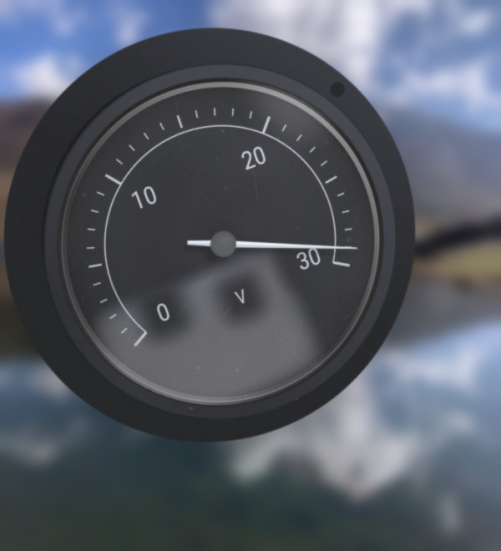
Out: {"value": 29, "unit": "V"}
